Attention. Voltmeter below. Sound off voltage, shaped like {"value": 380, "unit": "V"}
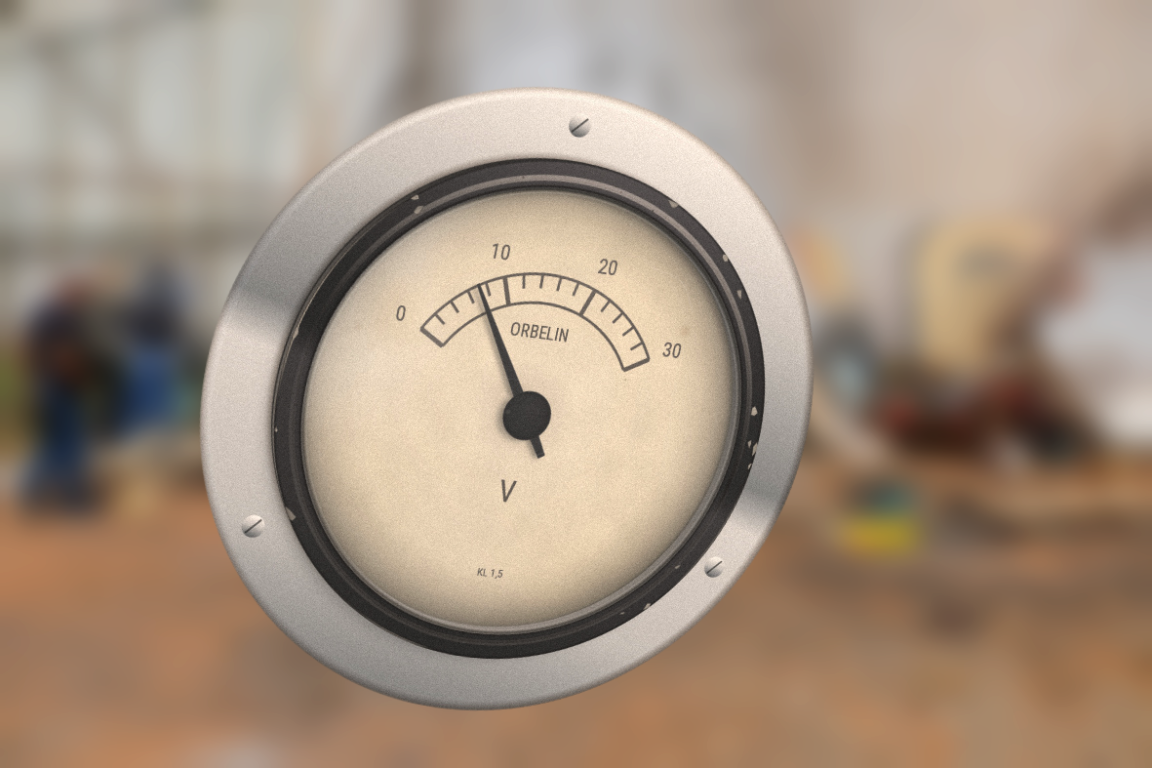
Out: {"value": 7, "unit": "V"}
